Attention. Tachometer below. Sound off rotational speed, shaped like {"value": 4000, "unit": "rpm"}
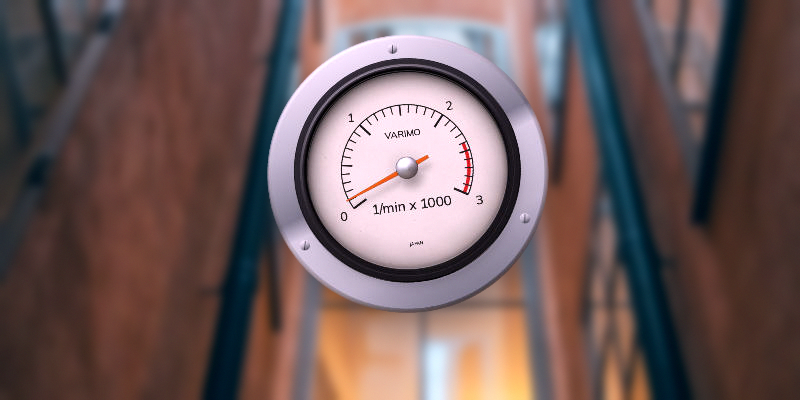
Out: {"value": 100, "unit": "rpm"}
